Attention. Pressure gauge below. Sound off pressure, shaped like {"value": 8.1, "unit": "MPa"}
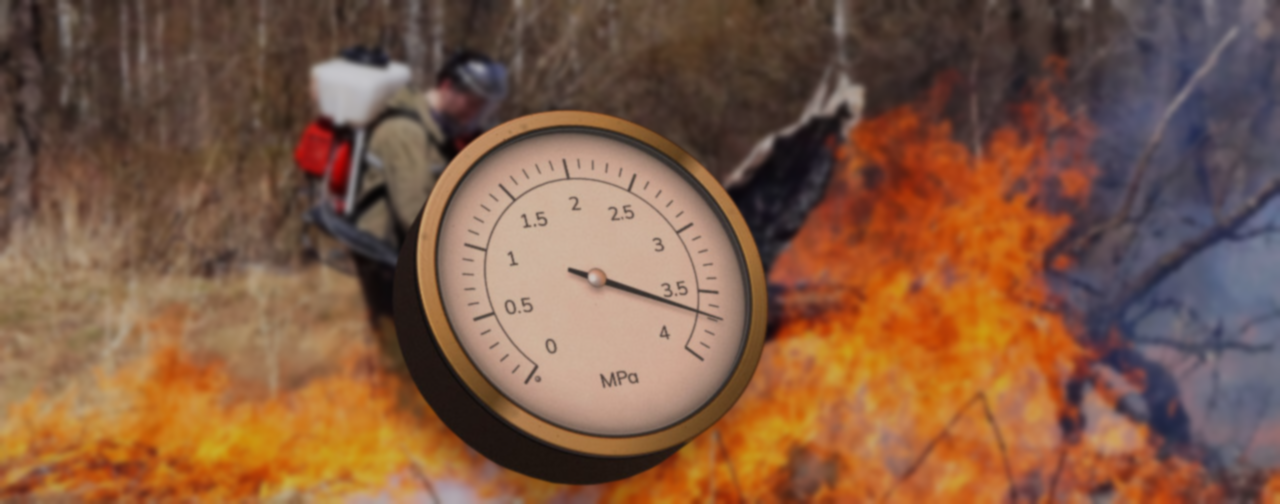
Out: {"value": 3.7, "unit": "MPa"}
